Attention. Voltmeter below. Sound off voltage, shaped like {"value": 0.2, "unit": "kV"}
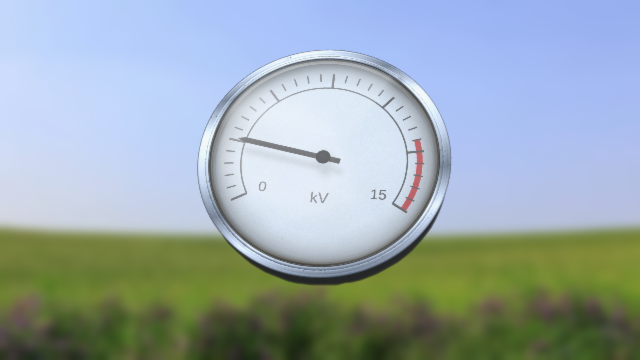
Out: {"value": 2.5, "unit": "kV"}
